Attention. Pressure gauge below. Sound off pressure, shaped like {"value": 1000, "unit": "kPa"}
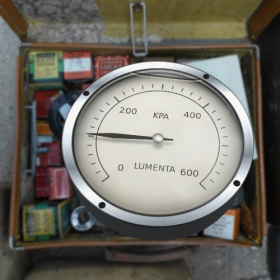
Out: {"value": 100, "unit": "kPa"}
